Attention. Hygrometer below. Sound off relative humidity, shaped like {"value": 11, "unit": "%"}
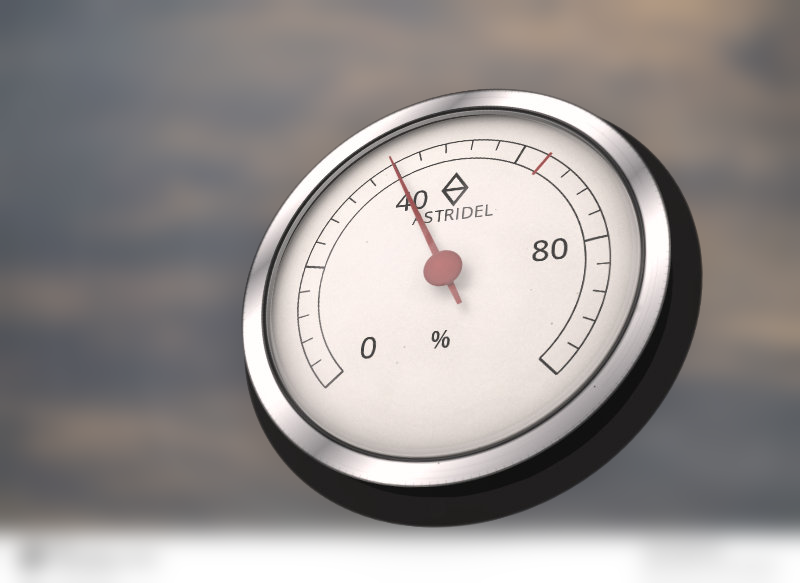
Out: {"value": 40, "unit": "%"}
